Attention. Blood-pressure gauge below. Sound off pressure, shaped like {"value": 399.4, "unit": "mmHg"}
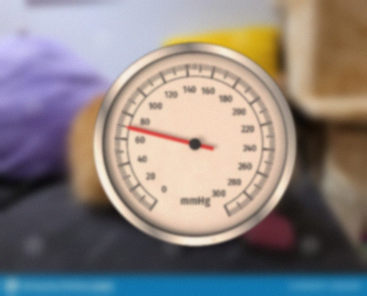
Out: {"value": 70, "unit": "mmHg"}
